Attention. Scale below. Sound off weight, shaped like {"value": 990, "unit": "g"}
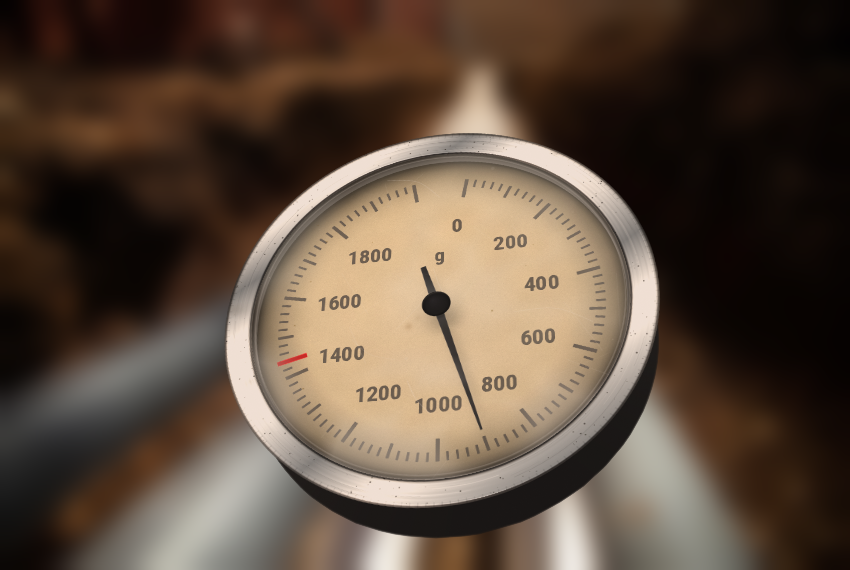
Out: {"value": 900, "unit": "g"}
